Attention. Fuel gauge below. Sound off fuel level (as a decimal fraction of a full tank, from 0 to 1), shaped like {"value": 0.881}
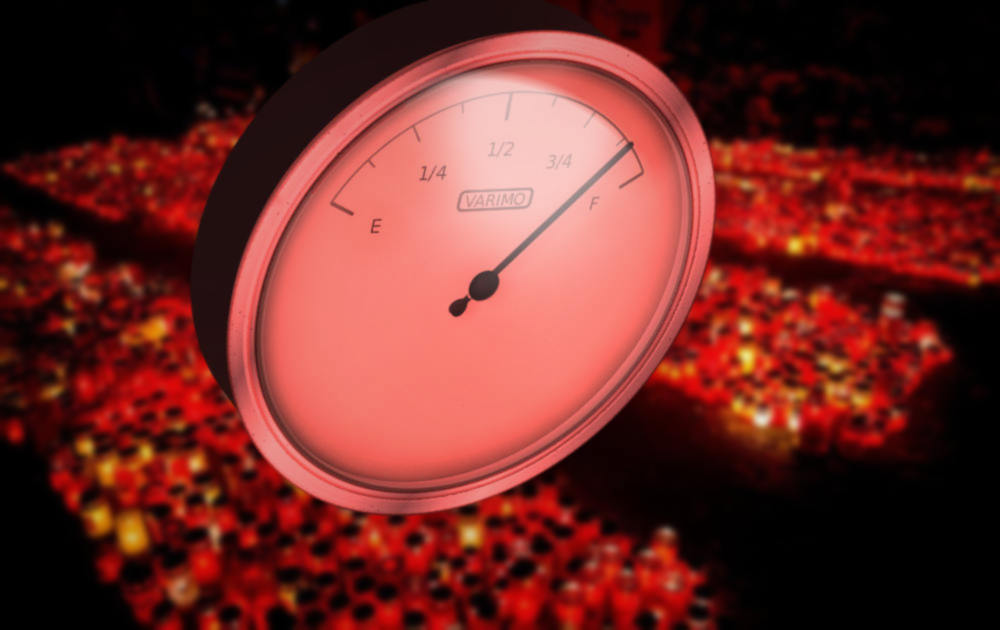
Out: {"value": 0.875}
